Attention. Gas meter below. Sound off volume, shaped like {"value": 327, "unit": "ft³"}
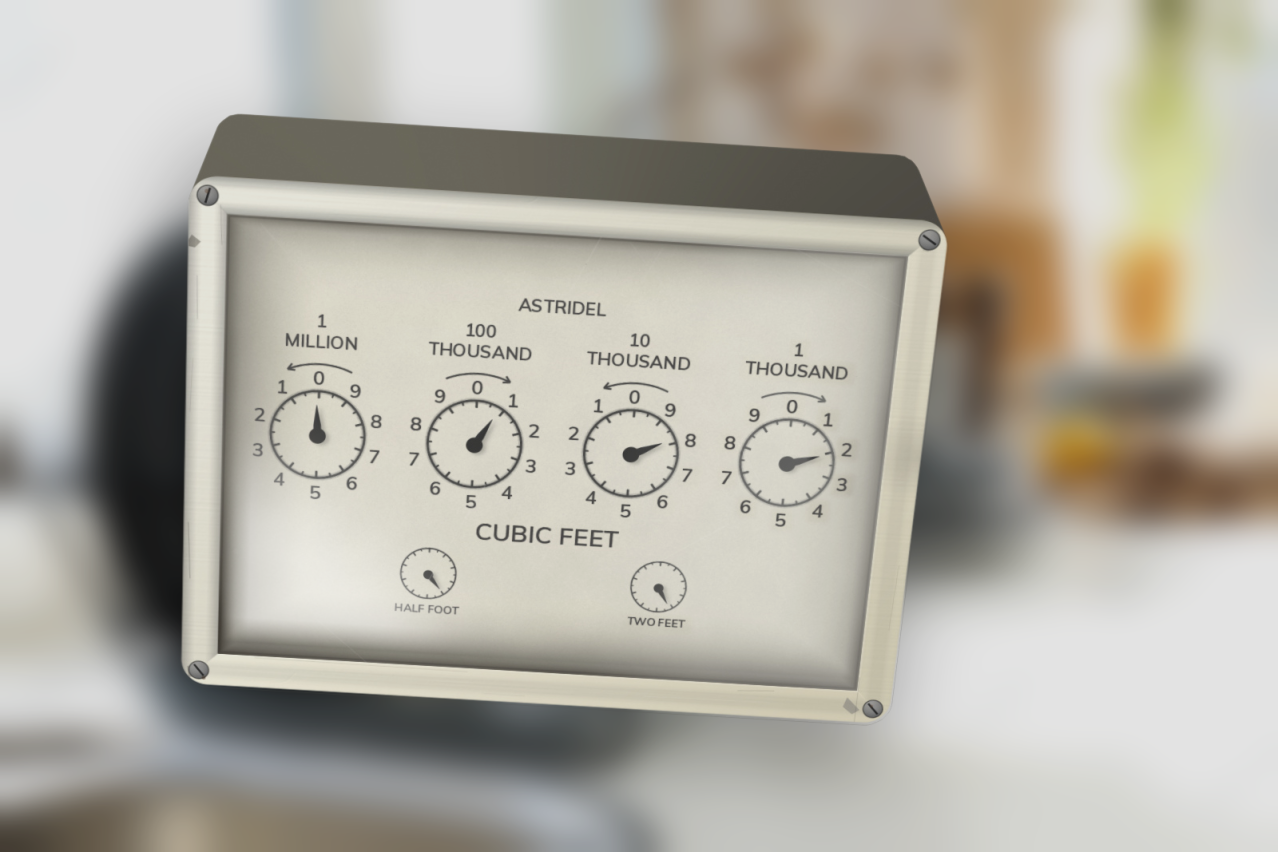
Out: {"value": 8200, "unit": "ft³"}
